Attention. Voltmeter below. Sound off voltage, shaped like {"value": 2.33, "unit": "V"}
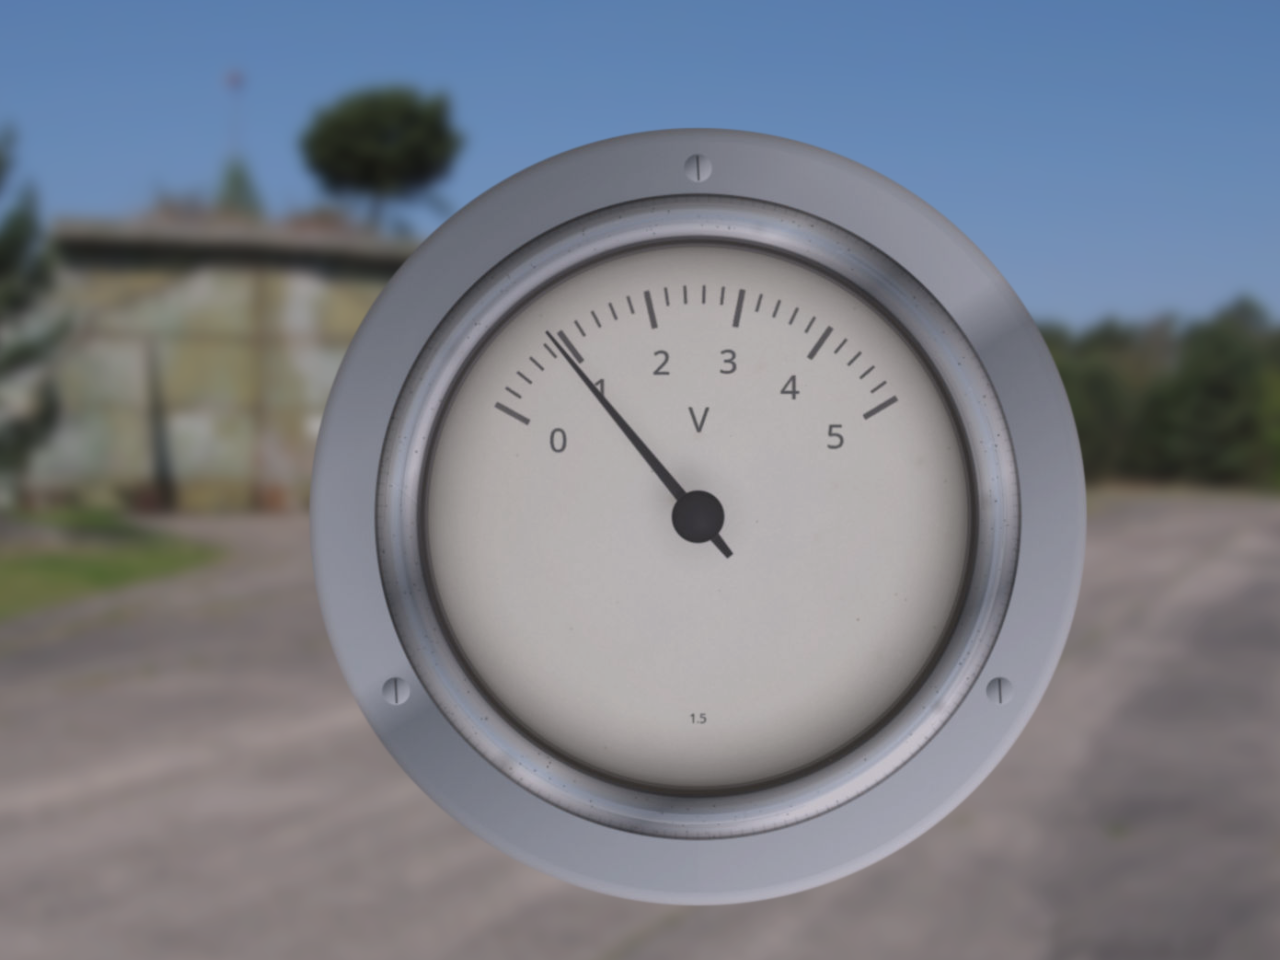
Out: {"value": 0.9, "unit": "V"}
